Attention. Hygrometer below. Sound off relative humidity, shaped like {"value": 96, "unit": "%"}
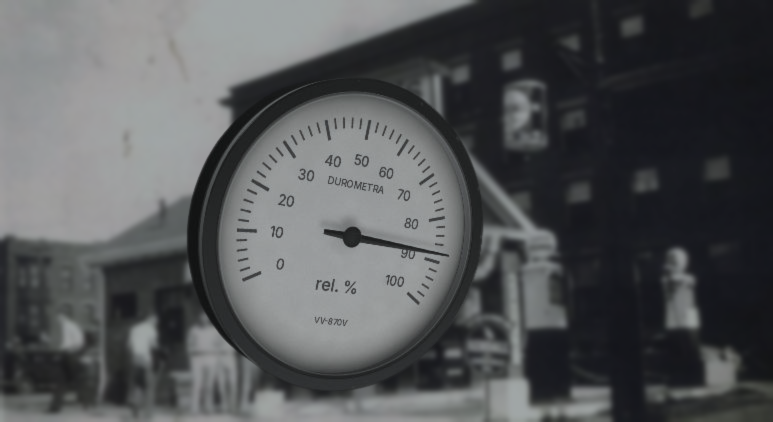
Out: {"value": 88, "unit": "%"}
